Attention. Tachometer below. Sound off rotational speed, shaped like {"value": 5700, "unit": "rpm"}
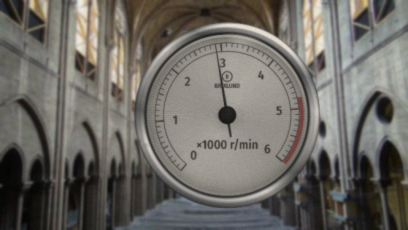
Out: {"value": 2900, "unit": "rpm"}
